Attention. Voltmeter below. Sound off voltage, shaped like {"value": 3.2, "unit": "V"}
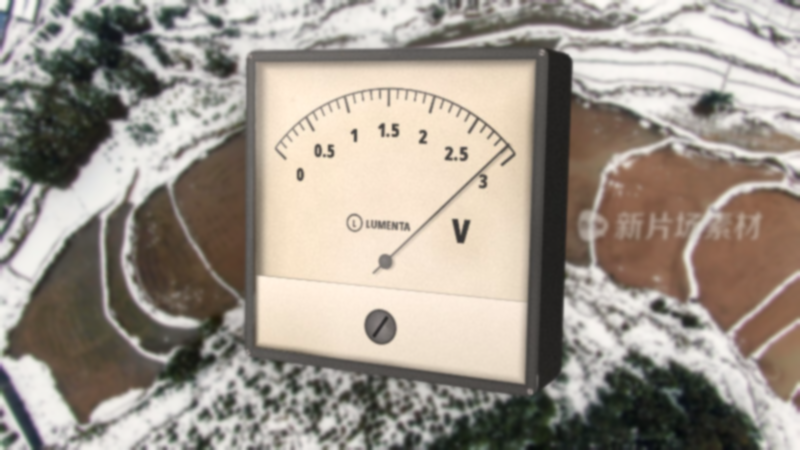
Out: {"value": 2.9, "unit": "V"}
